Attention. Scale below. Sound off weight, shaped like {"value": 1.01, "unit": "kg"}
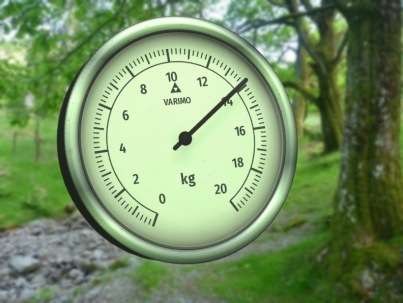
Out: {"value": 13.8, "unit": "kg"}
